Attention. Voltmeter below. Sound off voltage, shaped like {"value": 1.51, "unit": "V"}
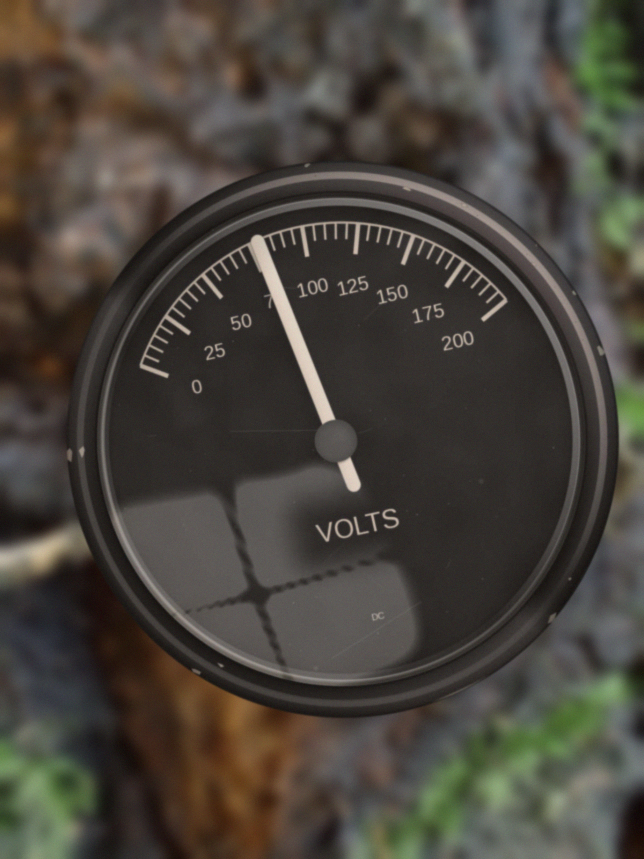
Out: {"value": 80, "unit": "V"}
